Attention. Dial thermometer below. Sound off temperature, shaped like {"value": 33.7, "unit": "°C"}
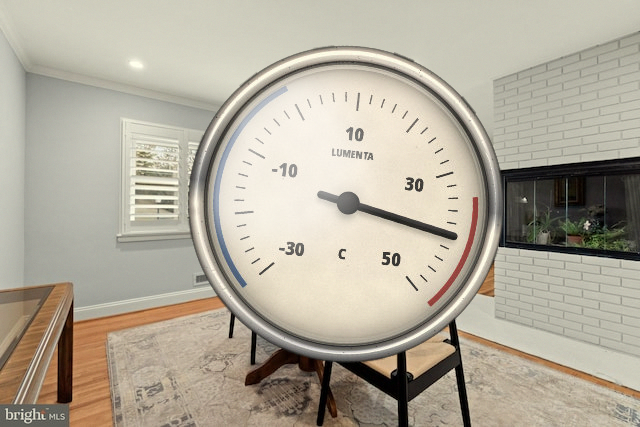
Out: {"value": 40, "unit": "°C"}
